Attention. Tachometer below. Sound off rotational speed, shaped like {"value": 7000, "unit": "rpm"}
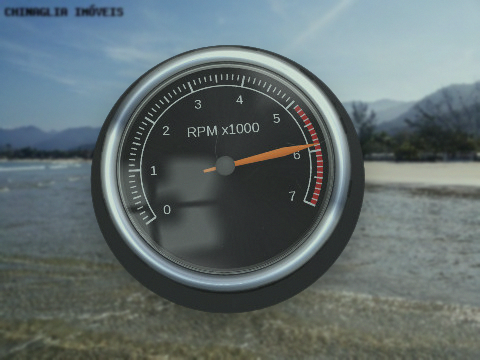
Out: {"value": 5900, "unit": "rpm"}
